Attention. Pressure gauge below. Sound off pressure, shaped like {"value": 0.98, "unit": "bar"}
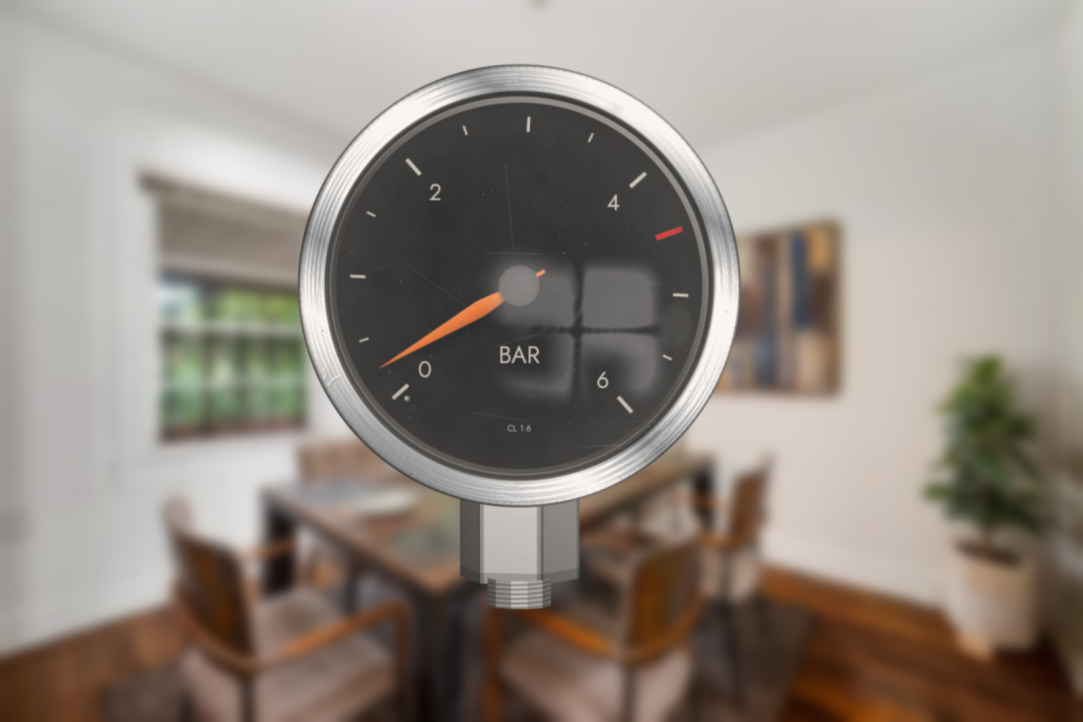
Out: {"value": 0.25, "unit": "bar"}
